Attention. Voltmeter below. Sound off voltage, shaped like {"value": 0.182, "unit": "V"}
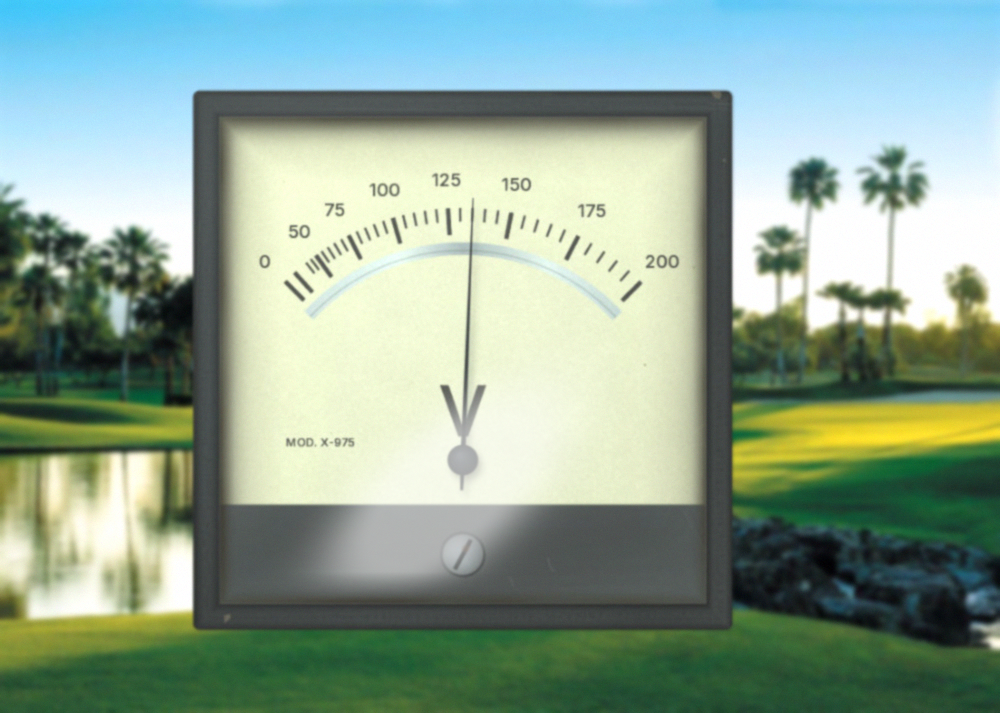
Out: {"value": 135, "unit": "V"}
